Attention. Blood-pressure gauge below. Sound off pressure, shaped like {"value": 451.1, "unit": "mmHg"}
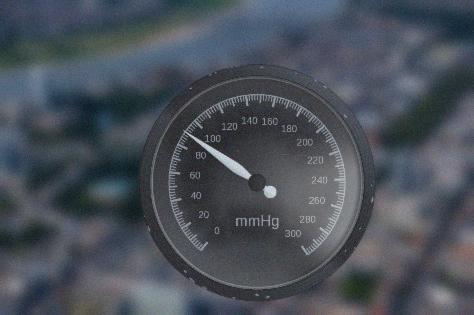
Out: {"value": 90, "unit": "mmHg"}
